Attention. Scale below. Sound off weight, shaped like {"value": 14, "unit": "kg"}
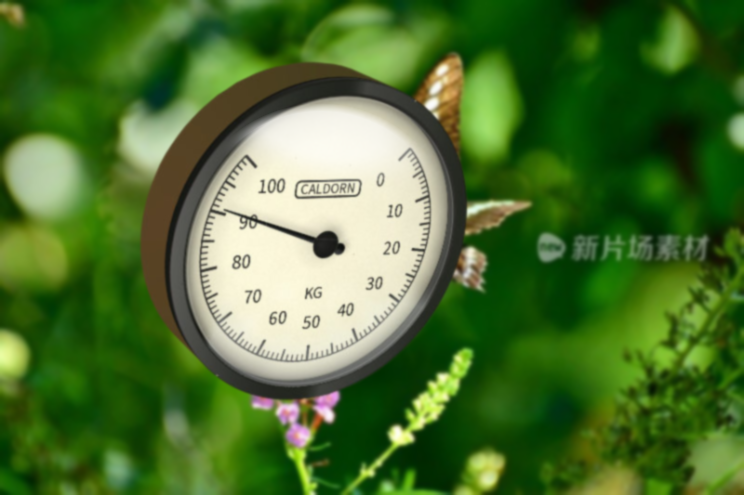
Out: {"value": 91, "unit": "kg"}
